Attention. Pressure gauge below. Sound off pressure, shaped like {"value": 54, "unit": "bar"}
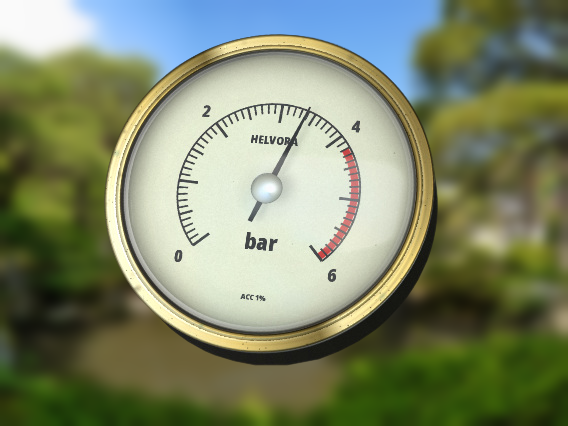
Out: {"value": 3.4, "unit": "bar"}
